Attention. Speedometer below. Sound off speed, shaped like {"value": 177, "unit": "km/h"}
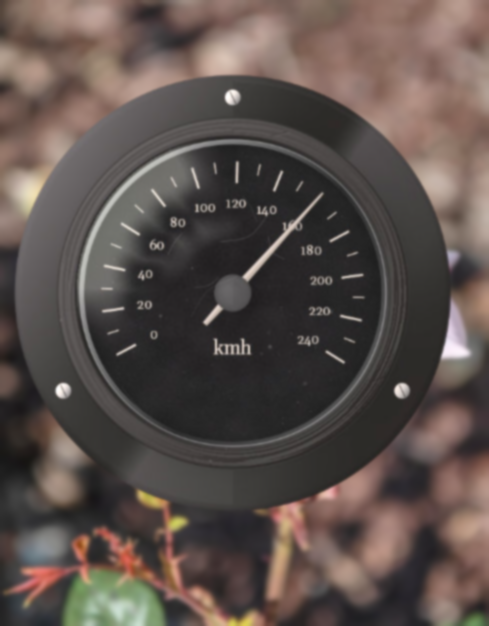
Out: {"value": 160, "unit": "km/h"}
